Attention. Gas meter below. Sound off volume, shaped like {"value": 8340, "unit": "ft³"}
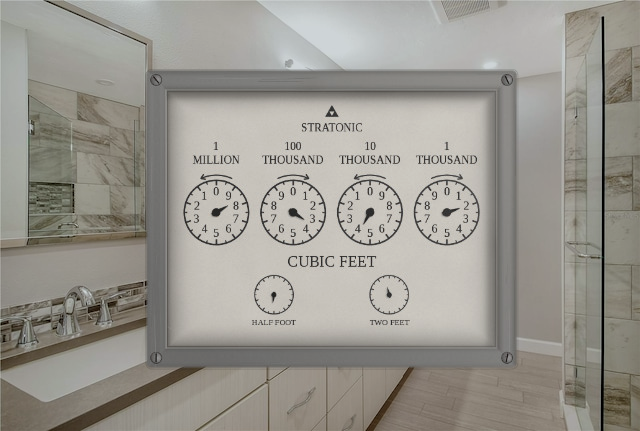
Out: {"value": 834200, "unit": "ft³"}
